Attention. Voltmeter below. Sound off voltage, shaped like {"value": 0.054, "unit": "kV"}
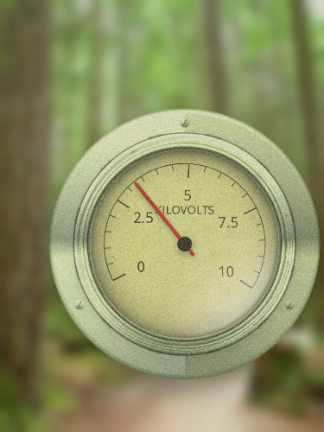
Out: {"value": 3.25, "unit": "kV"}
